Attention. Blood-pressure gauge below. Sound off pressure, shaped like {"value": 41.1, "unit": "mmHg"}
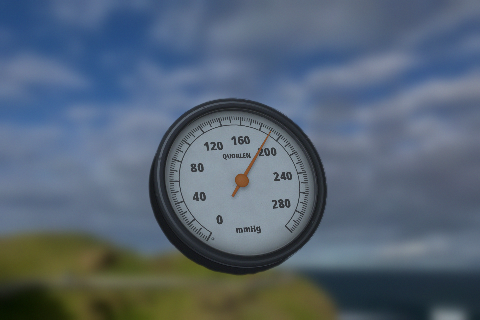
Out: {"value": 190, "unit": "mmHg"}
